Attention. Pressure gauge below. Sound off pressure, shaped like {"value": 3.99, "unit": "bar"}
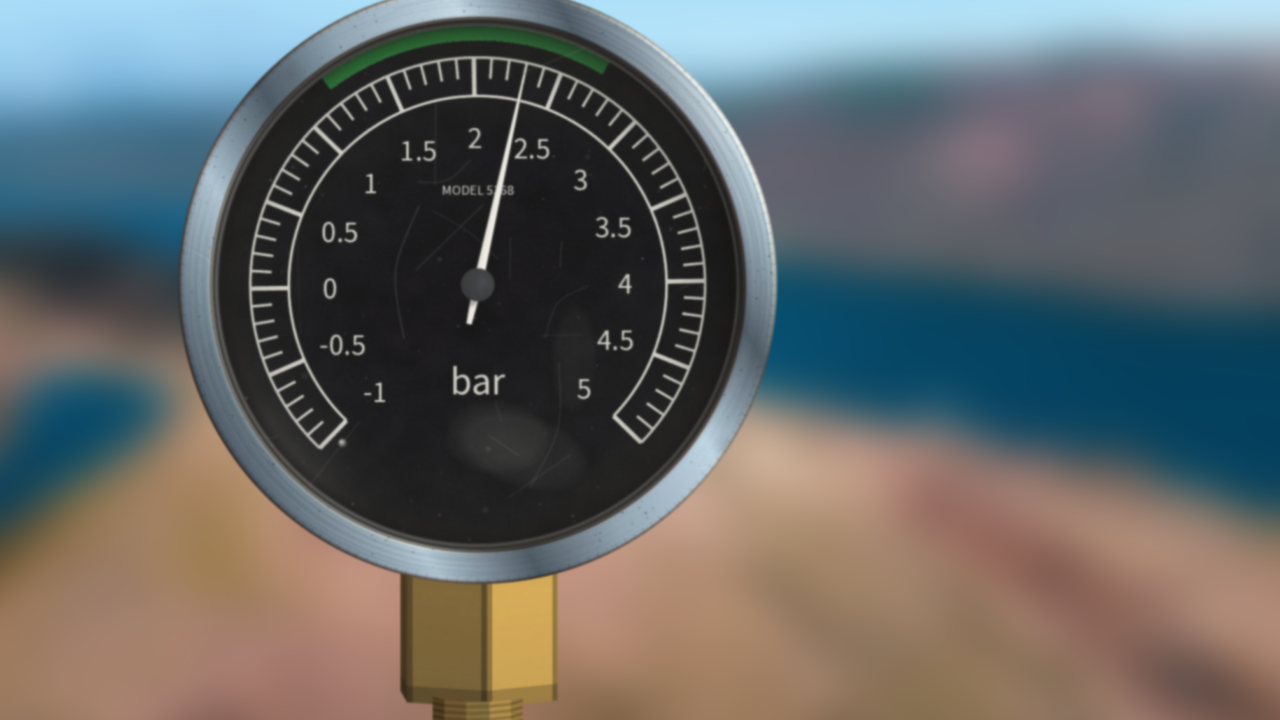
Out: {"value": 2.3, "unit": "bar"}
